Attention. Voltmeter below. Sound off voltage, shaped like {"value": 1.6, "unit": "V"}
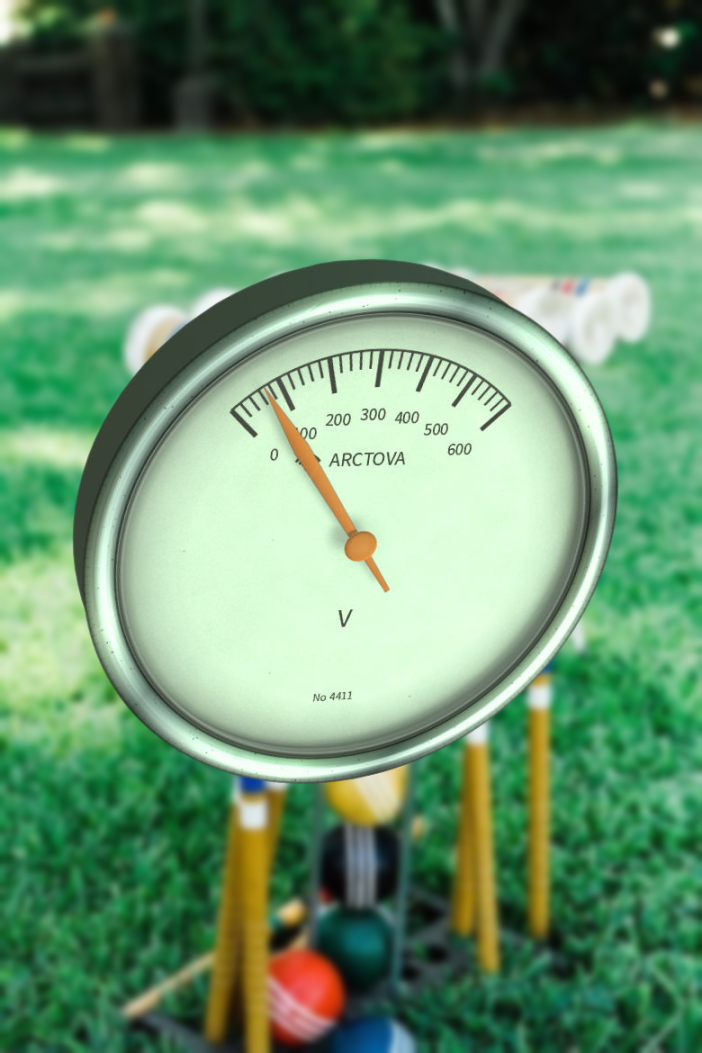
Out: {"value": 70, "unit": "V"}
